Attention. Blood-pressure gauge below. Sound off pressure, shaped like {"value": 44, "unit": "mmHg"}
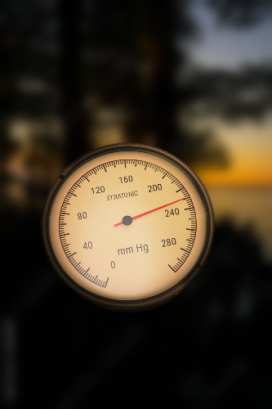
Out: {"value": 230, "unit": "mmHg"}
